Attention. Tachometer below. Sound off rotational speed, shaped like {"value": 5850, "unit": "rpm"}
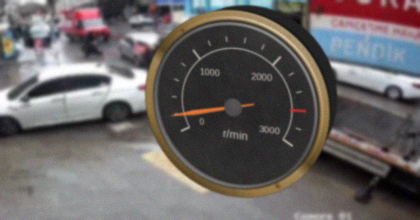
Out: {"value": 200, "unit": "rpm"}
